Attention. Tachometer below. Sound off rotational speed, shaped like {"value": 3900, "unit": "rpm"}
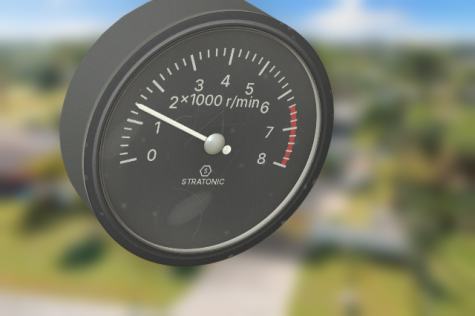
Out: {"value": 1400, "unit": "rpm"}
